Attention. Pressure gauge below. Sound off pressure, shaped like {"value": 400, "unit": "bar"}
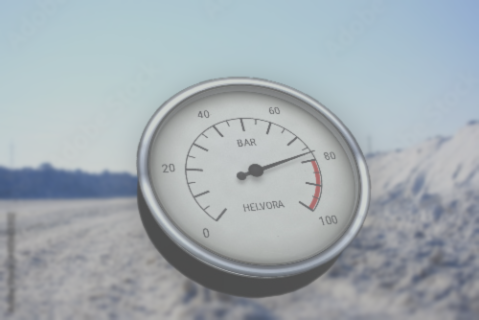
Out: {"value": 77.5, "unit": "bar"}
